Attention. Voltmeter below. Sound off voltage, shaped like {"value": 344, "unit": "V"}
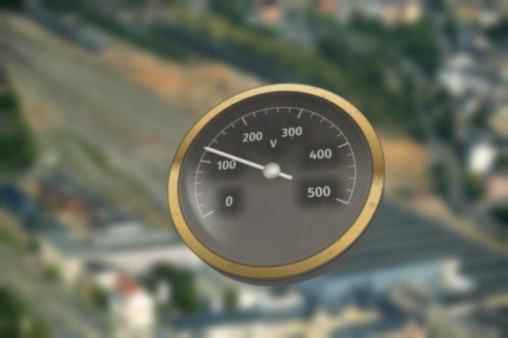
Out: {"value": 120, "unit": "V"}
